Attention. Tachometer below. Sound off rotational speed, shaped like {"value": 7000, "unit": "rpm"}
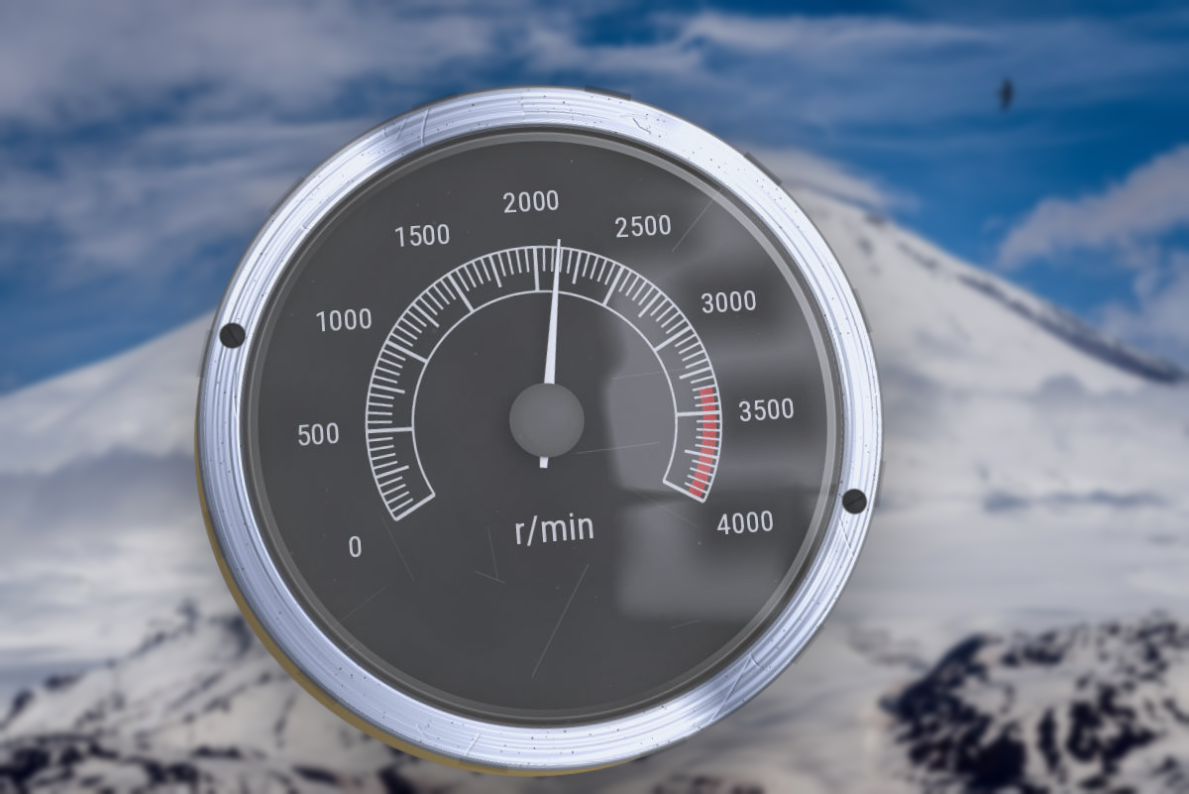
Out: {"value": 2125, "unit": "rpm"}
